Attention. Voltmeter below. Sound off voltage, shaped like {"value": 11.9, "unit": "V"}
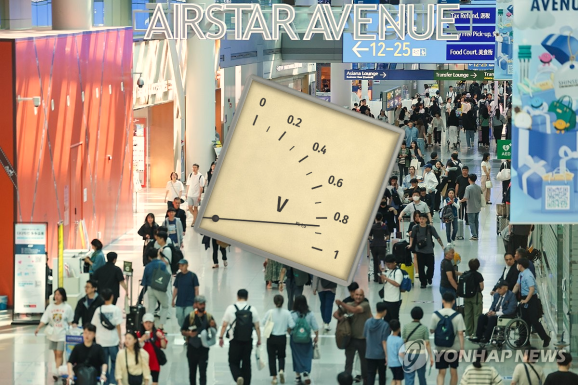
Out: {"value": 0.85, "unit": "V"}
